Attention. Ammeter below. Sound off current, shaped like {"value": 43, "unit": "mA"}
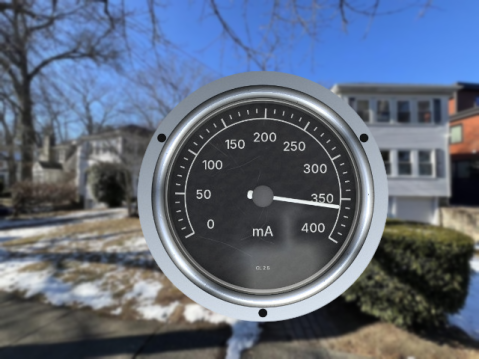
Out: {"value": 360, "unit": "mA"}
